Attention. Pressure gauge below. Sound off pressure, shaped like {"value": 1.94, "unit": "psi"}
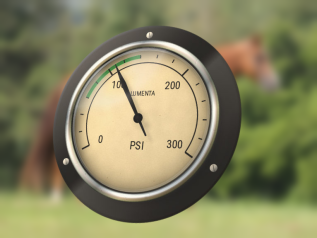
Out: {"value": 110, "unit": "psi"}
